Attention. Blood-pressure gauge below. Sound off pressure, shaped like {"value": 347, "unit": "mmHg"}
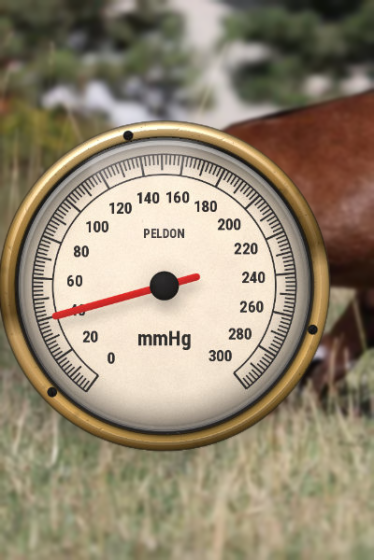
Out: {"value": 40, "unit": "mmHg"}
